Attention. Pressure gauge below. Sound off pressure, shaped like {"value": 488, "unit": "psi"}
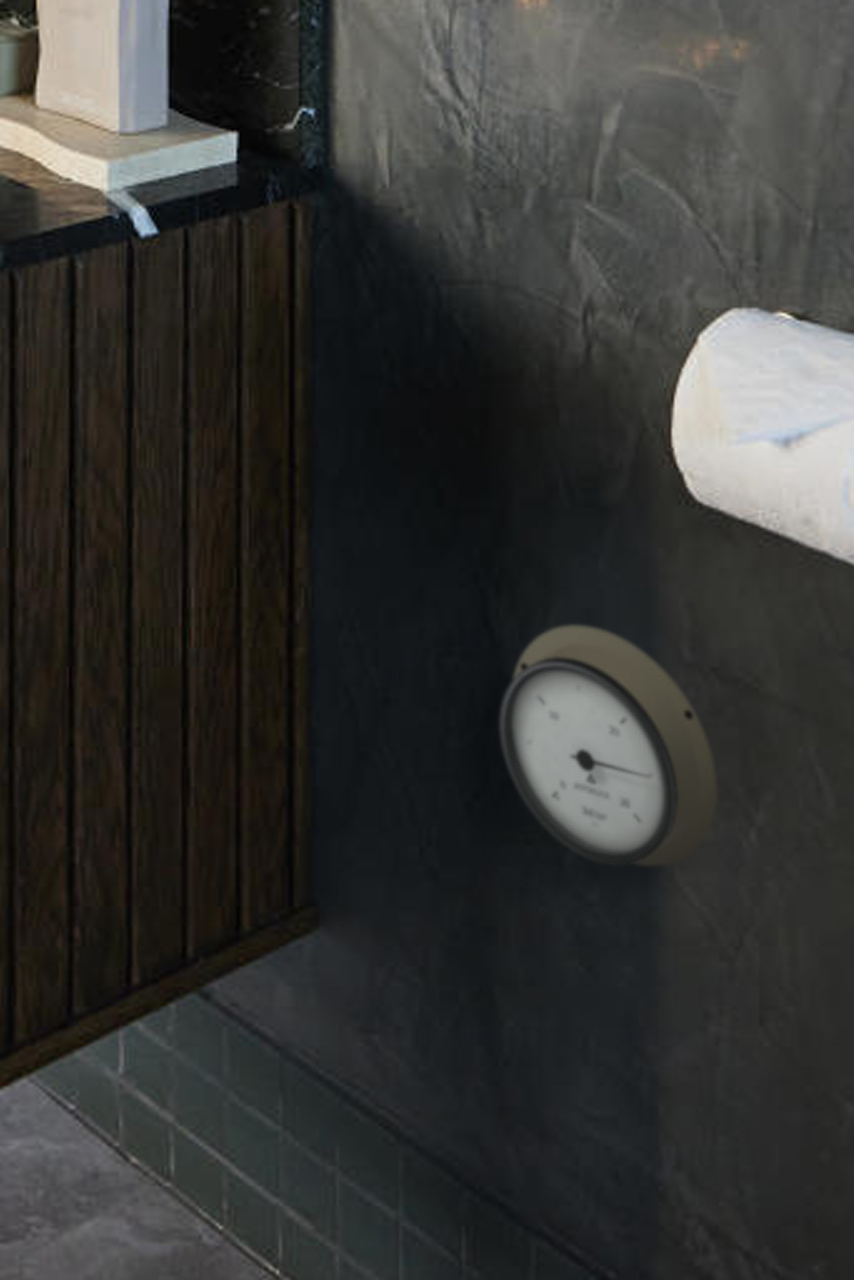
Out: {"value": 25, "unit": "psi"}
